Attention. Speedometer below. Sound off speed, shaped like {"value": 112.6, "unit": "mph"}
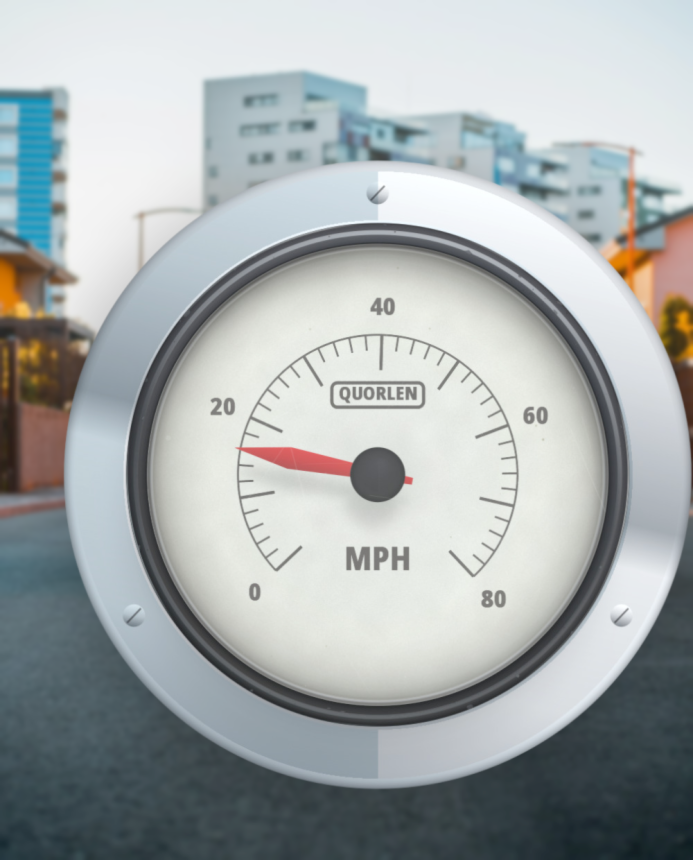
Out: {"value": 16, "unit": "mph"}
